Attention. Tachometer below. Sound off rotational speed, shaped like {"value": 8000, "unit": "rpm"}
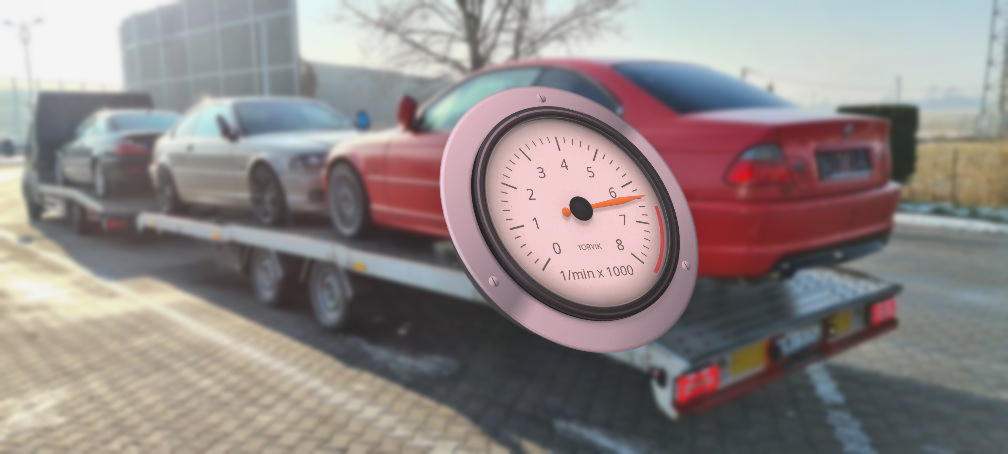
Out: {"value": 6400, "unit": "rpm"}
